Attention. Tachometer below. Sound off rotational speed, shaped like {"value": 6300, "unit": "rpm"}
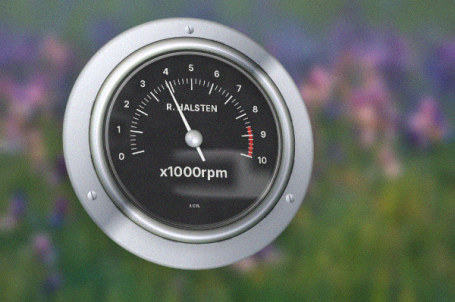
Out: {"value": 3800, "unit": "rpm"}
